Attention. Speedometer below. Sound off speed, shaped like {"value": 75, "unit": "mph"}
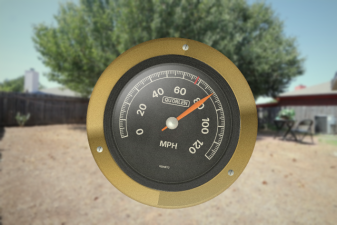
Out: {"value": 80, "unit": "mph"}
